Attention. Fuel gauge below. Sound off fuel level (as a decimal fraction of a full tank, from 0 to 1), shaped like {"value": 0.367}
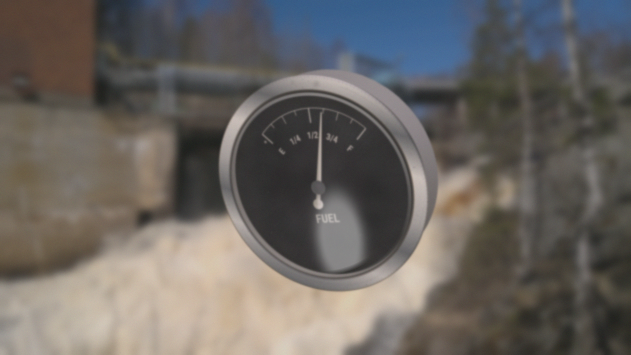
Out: {"value": 0.625}
